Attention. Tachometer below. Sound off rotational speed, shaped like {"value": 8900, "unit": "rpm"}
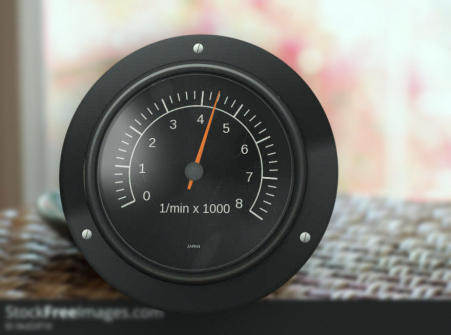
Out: {"value": 4400, "unit": "rpm"}
